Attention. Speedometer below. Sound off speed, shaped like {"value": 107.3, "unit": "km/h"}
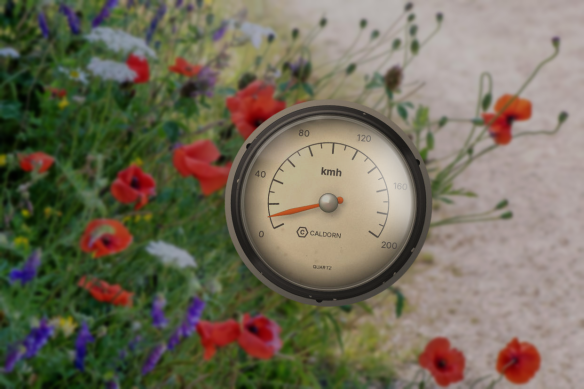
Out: {"value": 10, "unit": "km/h"}
